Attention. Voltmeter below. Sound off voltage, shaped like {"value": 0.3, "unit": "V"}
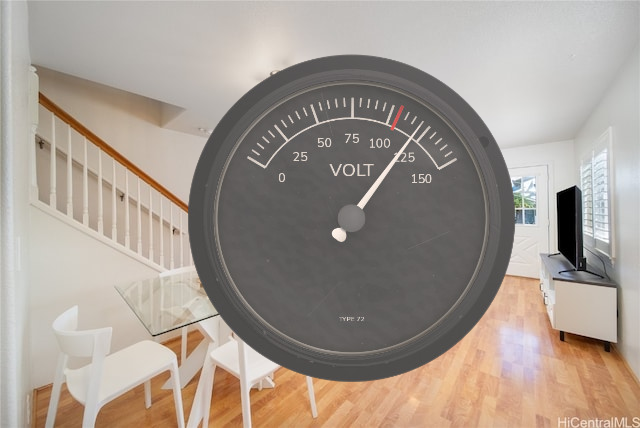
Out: {"value": 120, "unit": "V"}
